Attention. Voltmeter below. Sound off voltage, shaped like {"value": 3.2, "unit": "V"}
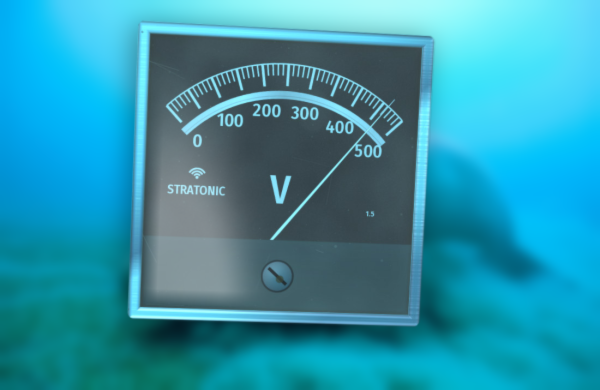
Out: {"value": 460, "unit": "V"}
